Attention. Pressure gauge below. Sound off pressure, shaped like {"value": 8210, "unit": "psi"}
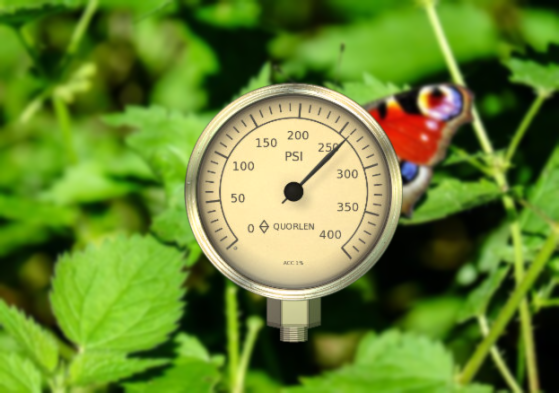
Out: {"value": 260, "unit": "psi"}
